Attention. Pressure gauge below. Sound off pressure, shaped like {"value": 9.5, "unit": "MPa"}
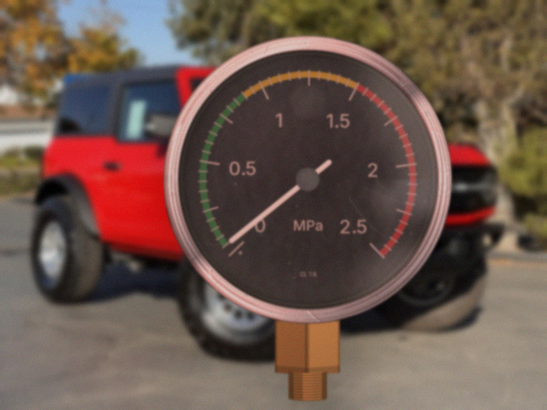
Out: {"value": 0.05, "unit": "MPa"}
